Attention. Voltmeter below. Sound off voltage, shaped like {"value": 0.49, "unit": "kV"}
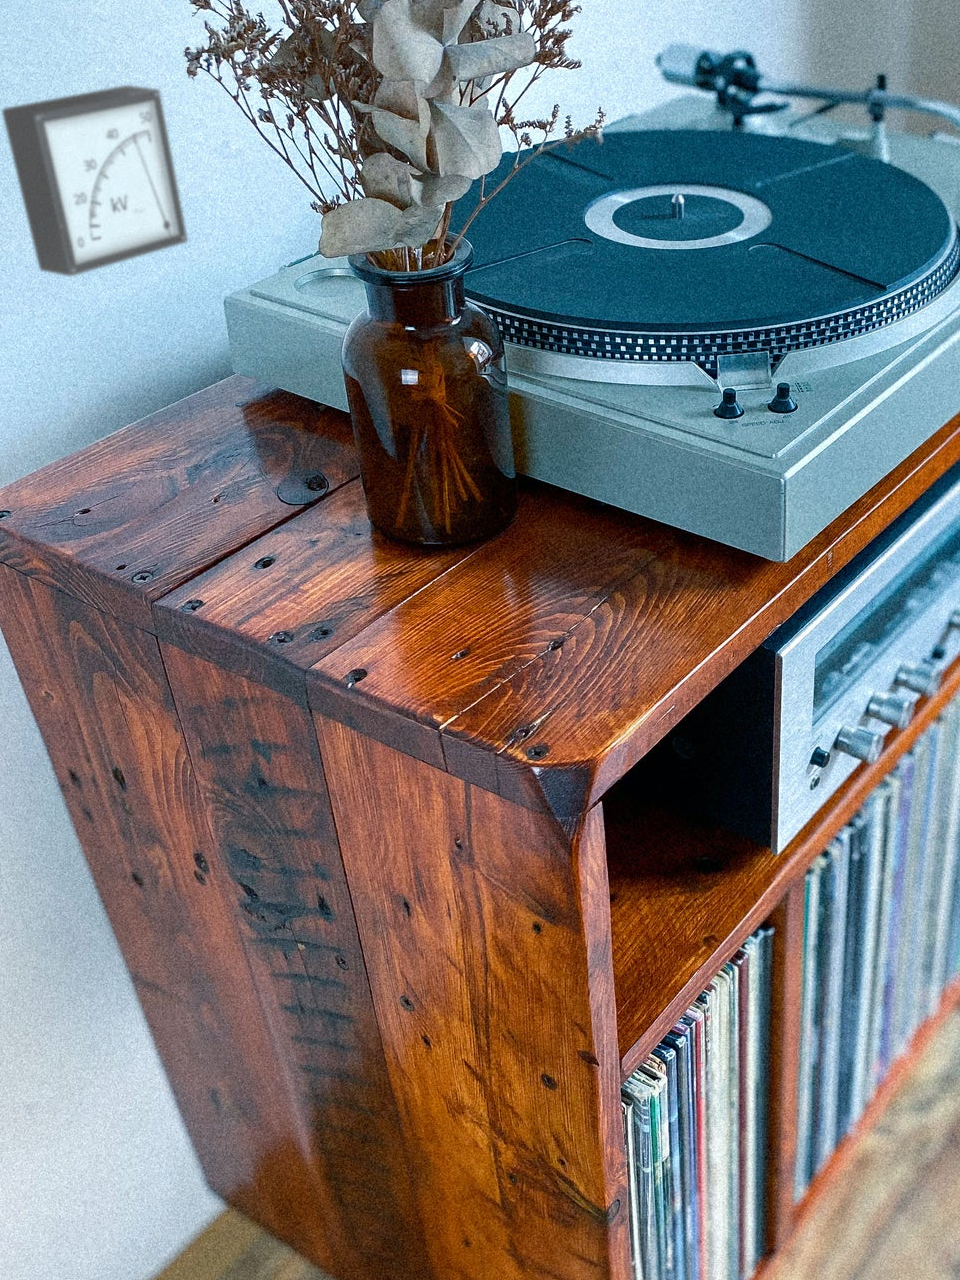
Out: {"value": 45, "unit": "kV"}
